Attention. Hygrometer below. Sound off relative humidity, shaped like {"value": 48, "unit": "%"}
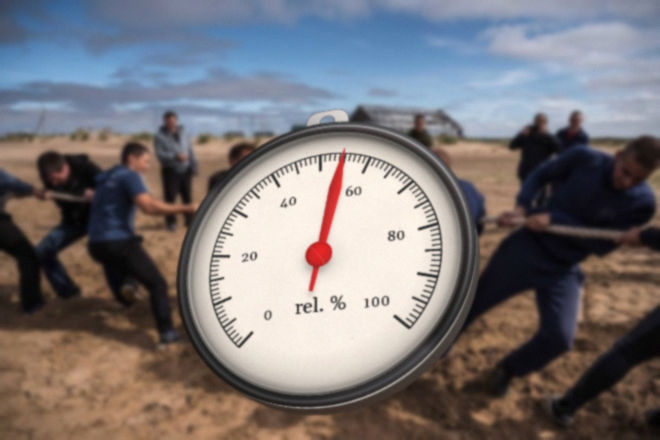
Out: {"value": 55, "unit": "%"}
